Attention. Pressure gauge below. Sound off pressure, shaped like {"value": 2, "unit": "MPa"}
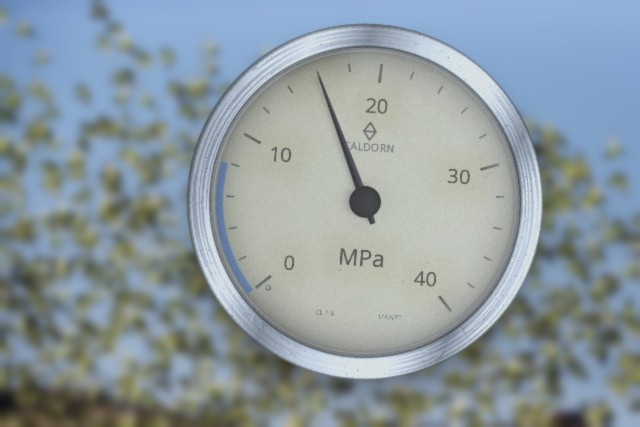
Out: {"value": 16, "unit": "MPa"}
